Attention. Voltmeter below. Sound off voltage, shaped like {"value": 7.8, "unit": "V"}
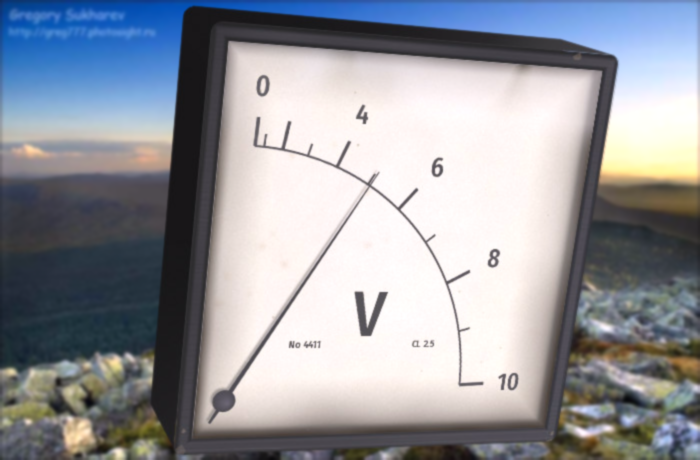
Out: {"value": 5, "unit": "V"}
